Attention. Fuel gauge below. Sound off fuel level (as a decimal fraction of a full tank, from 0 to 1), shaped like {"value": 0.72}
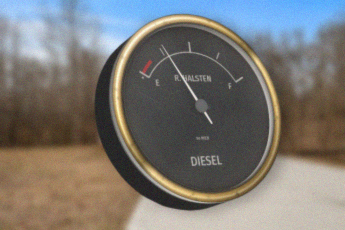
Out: {"value": 0.25}
